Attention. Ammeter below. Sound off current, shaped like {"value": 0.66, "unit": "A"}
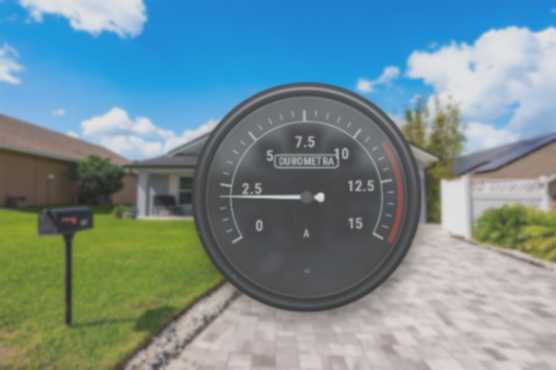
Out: {"value": 2, "unit": "A"}
